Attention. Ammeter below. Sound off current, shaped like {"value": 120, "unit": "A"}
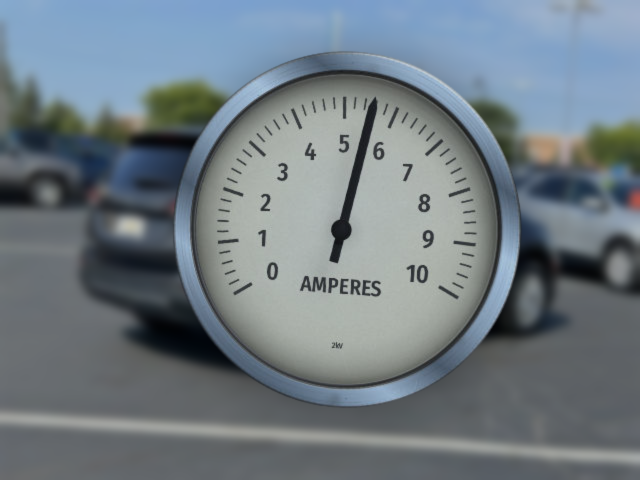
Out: {"value": 5.6, "unit": "A"}
